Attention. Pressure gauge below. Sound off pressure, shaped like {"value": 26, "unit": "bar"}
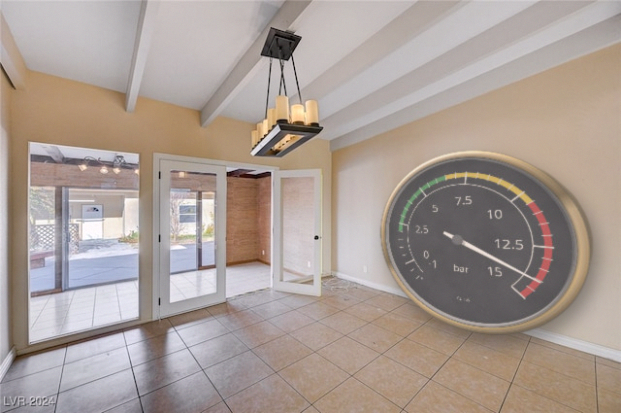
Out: {"value": 14, "unit": "bar"}
